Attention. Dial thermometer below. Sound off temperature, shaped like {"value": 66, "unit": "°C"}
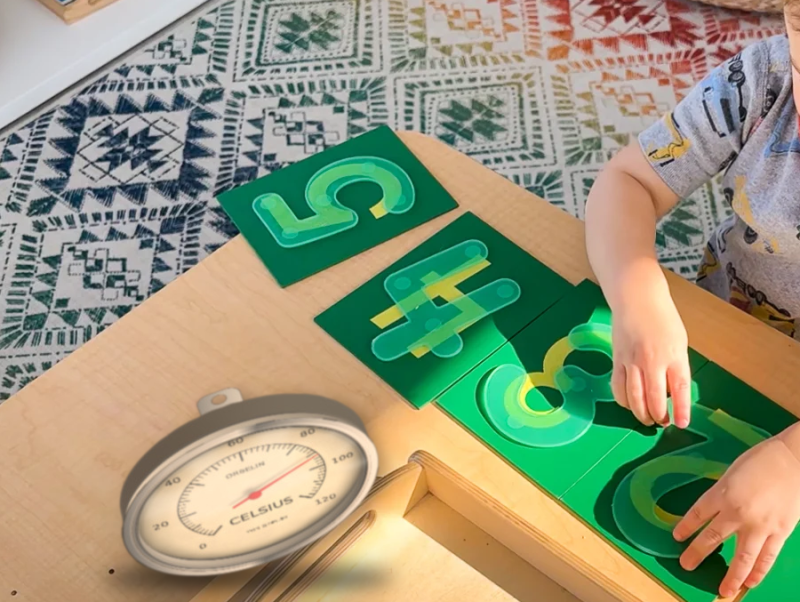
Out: {"value": 90, "unit": "°C"}
